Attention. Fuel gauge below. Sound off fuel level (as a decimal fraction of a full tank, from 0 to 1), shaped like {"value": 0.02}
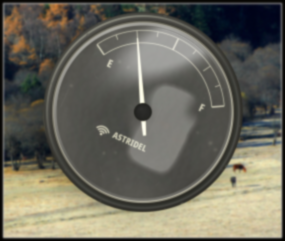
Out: {"value": 0.25}
